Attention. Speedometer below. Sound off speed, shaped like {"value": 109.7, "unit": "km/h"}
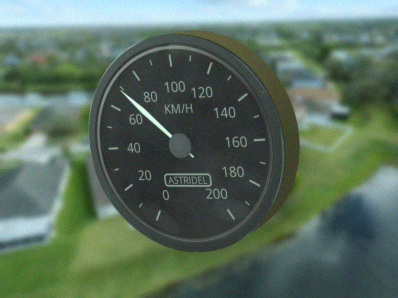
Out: {"value": 70, "unit": "km/h"}
